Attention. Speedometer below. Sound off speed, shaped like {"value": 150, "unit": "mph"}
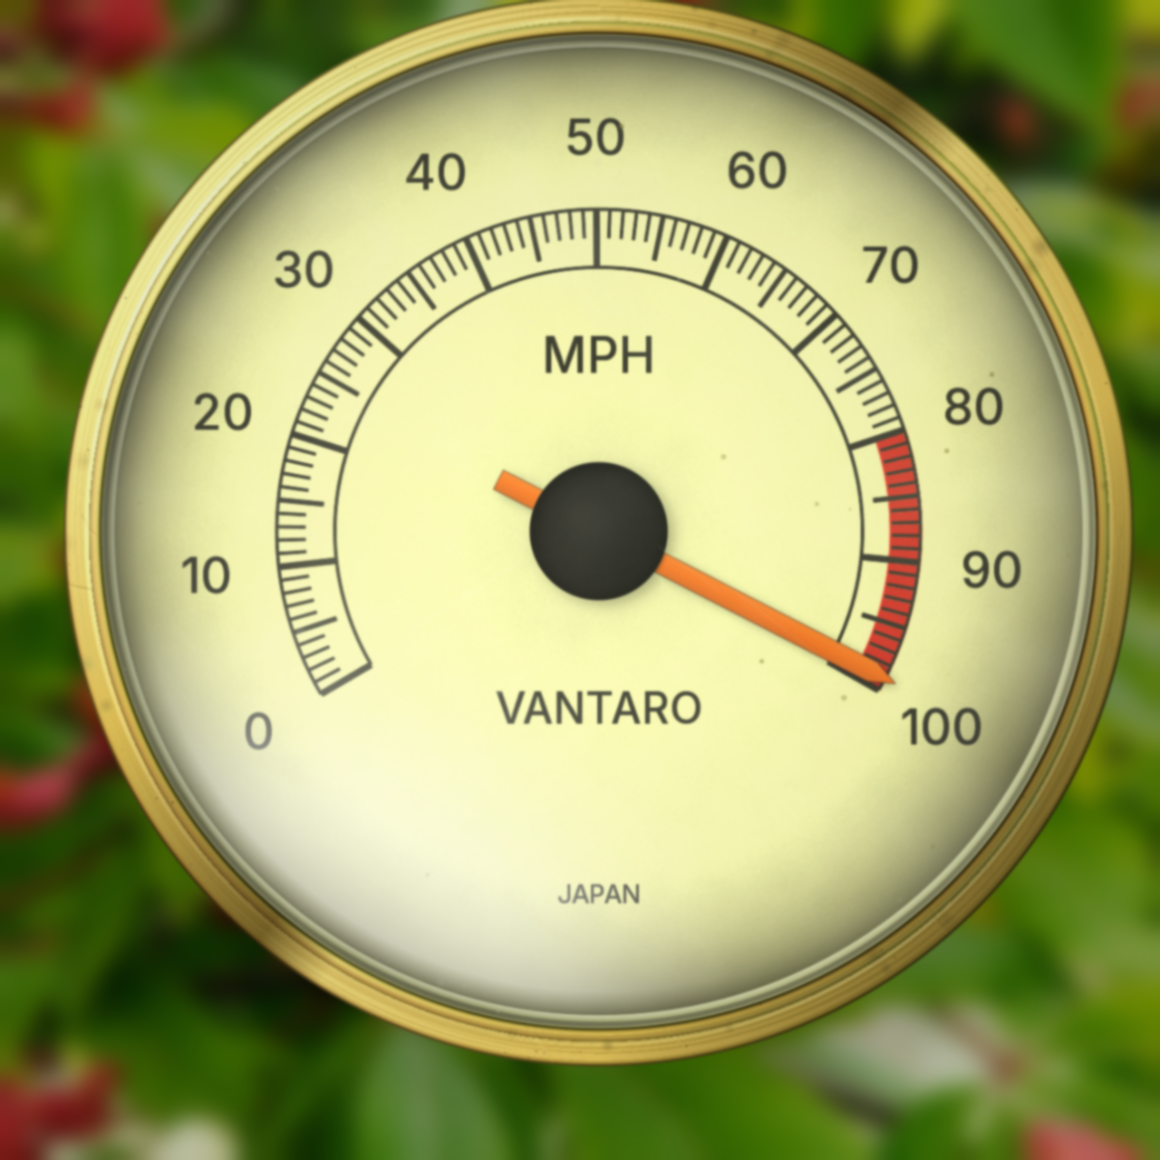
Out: {"value": 99, "unit": "mph"}
